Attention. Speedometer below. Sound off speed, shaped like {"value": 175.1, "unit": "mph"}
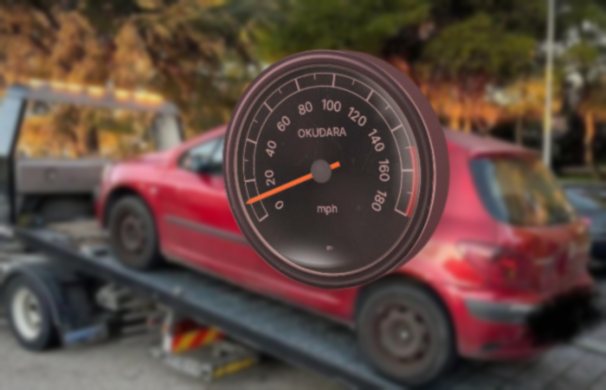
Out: {"value": 10, "unit": "mph"}
